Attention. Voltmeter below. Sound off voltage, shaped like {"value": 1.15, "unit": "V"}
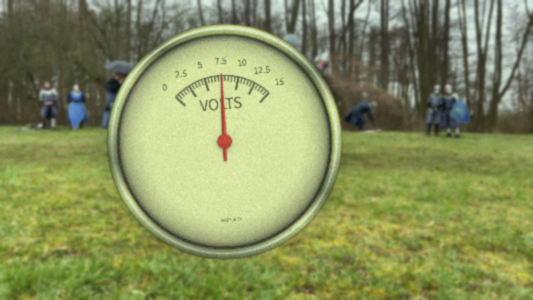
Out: {"value": 7.5, "unit": "V"}
